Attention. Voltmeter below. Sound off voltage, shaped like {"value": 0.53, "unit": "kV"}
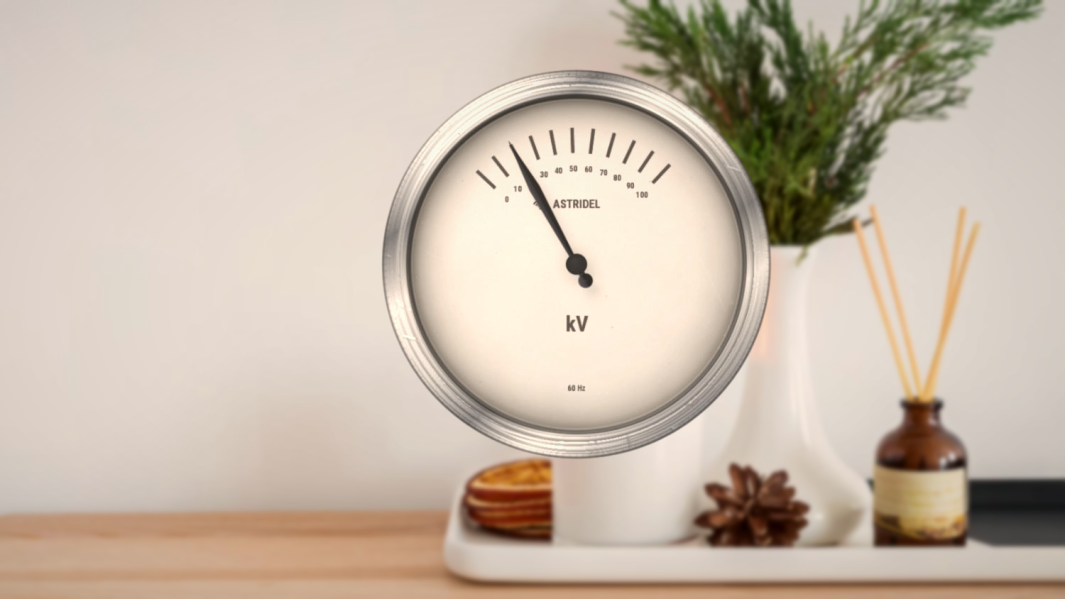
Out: {"value": 20, "unit": "kV"}
